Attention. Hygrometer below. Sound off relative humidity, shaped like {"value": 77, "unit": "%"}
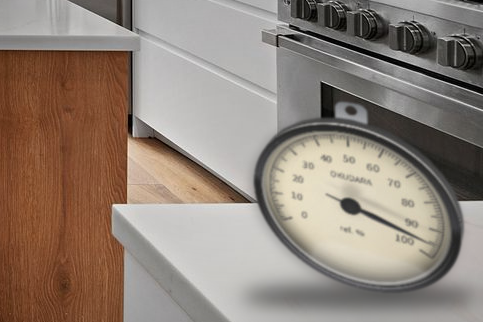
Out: {"value": 95, "unit": "%"}
